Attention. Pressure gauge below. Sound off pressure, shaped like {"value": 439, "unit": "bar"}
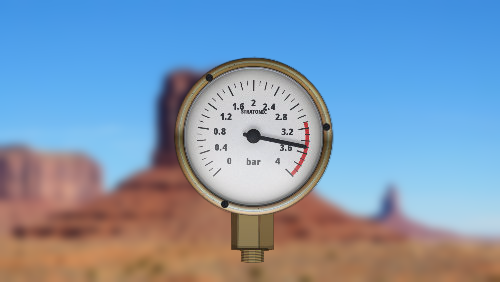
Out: {"value": 3.5, "unit": "bar"}
